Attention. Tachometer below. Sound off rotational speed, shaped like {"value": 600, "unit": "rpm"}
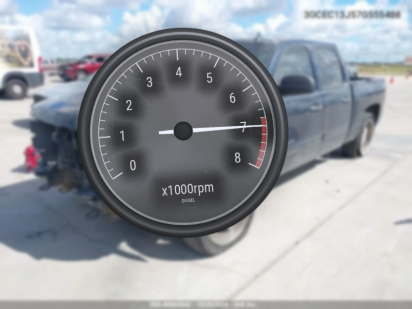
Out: {"value": 7000, "unit": "rpm"}
